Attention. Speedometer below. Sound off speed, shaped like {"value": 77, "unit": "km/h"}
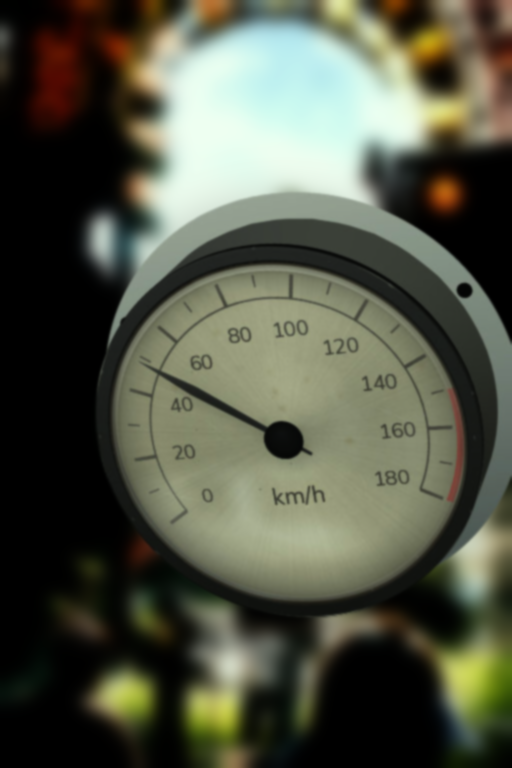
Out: {"value": 50, "unit": "km/h"}
